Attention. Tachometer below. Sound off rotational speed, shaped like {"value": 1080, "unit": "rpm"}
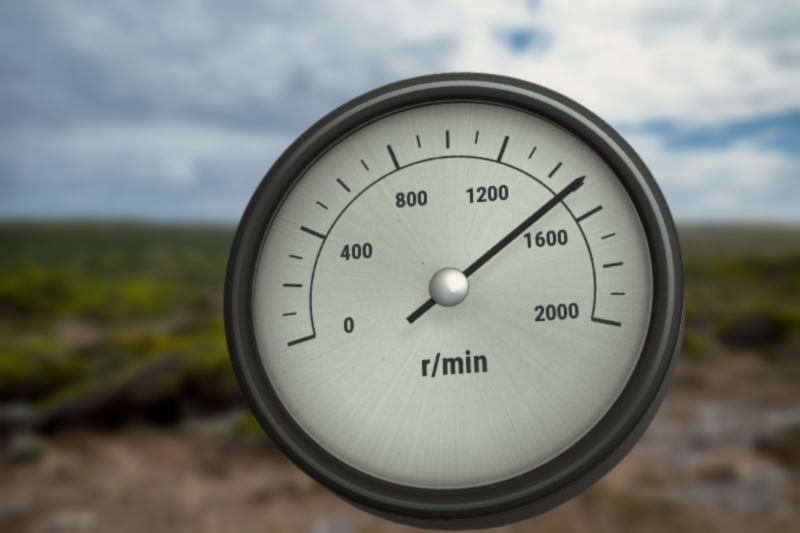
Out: {"value": 1500, "unit": "rpm"}
